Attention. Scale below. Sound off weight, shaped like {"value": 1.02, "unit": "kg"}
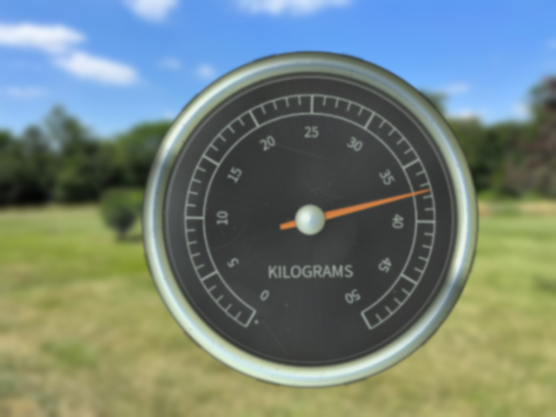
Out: {"value": 37.5, "unit": "kg"}
